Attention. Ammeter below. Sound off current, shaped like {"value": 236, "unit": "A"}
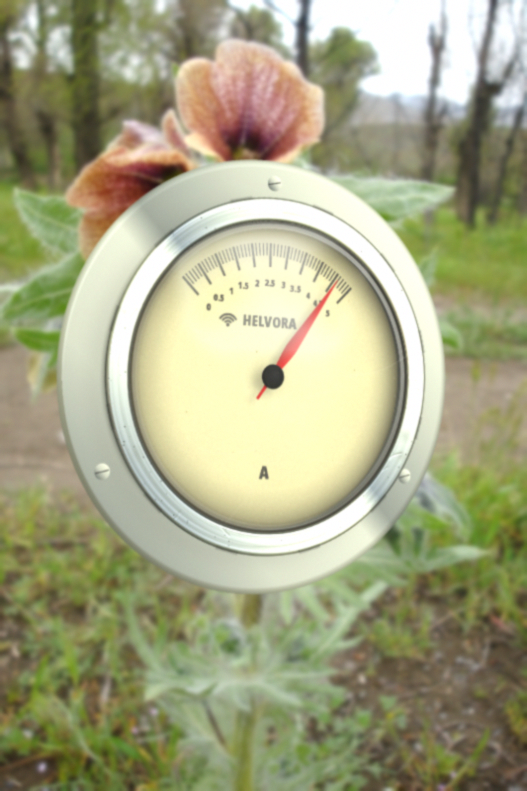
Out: {"value": 4.5, "unit": "A"}
